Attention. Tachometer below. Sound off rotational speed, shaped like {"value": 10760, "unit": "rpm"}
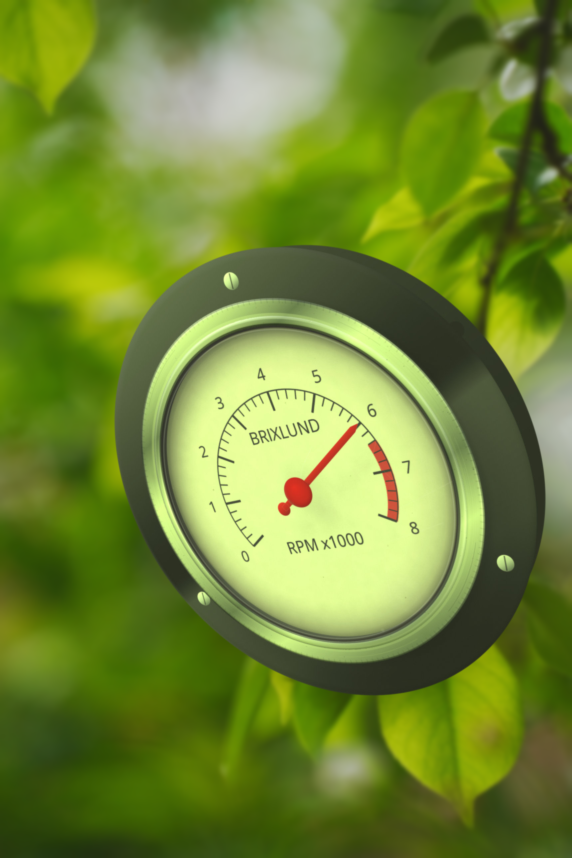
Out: {"value": 6000, "unit": "rpm"}
